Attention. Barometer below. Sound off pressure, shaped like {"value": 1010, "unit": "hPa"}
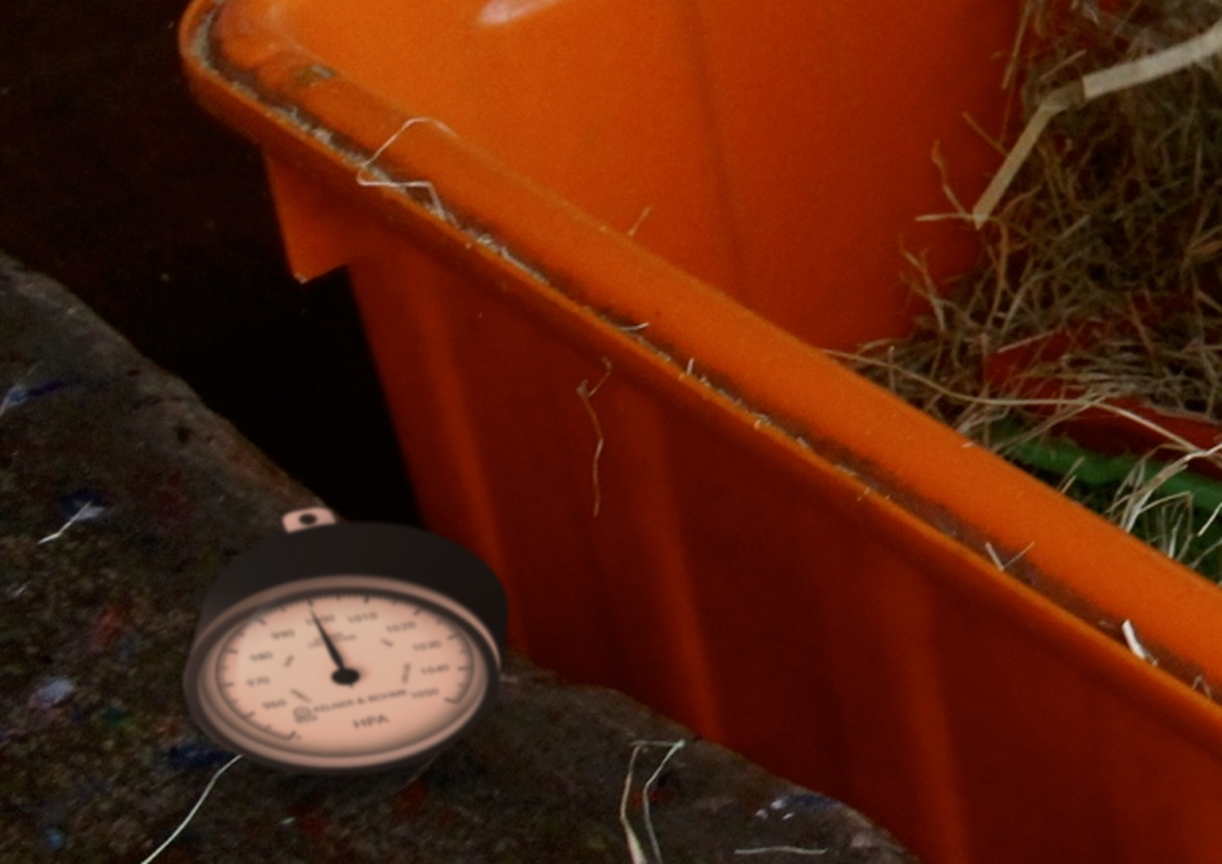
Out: {"value": 1000, "unit": "hPa"}
